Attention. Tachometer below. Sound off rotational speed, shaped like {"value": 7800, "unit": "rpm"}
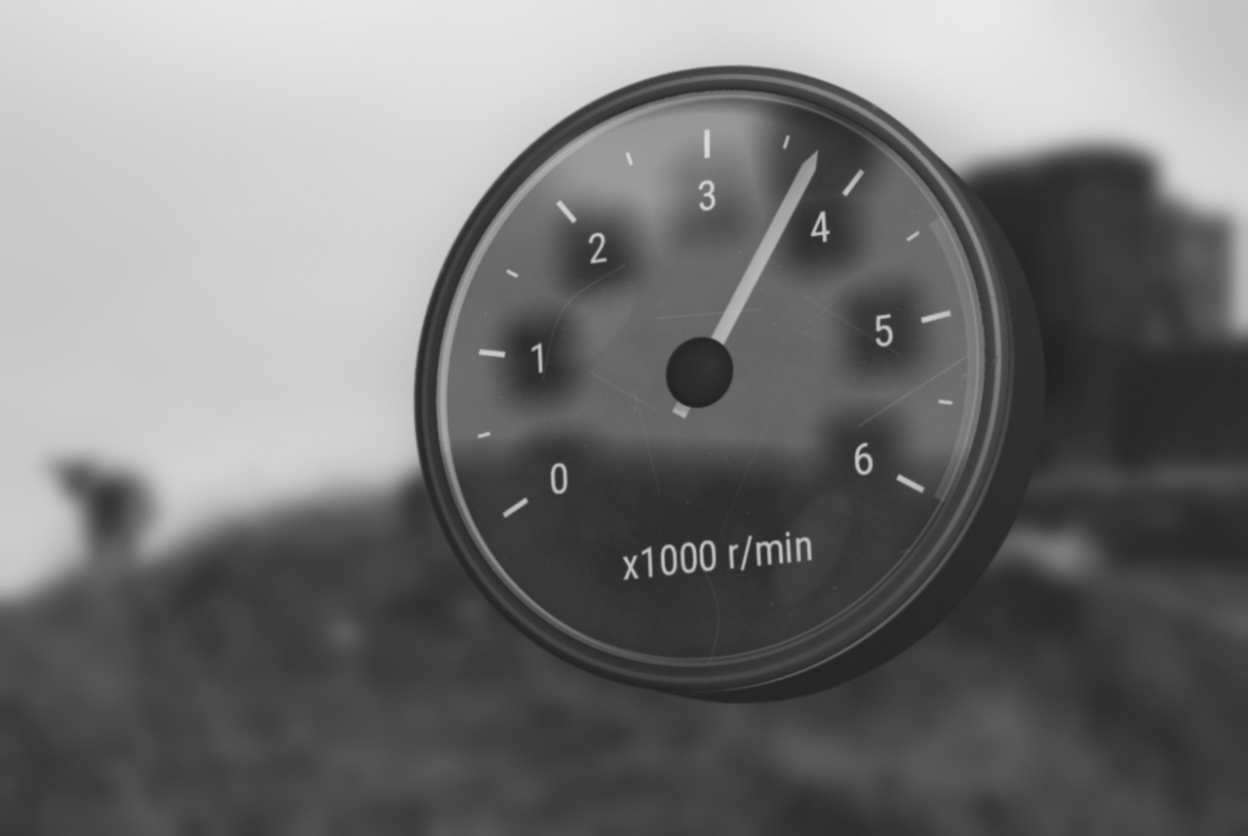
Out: {"value": 3750, "unit": "rpm"}
